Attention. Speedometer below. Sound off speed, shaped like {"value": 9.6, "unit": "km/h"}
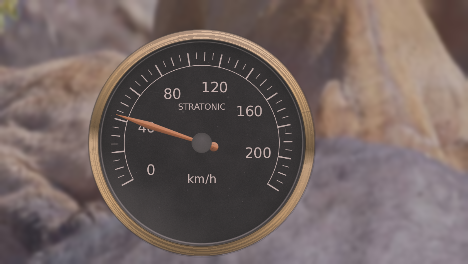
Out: {"value": 42.5, "unit": "km/h"}
